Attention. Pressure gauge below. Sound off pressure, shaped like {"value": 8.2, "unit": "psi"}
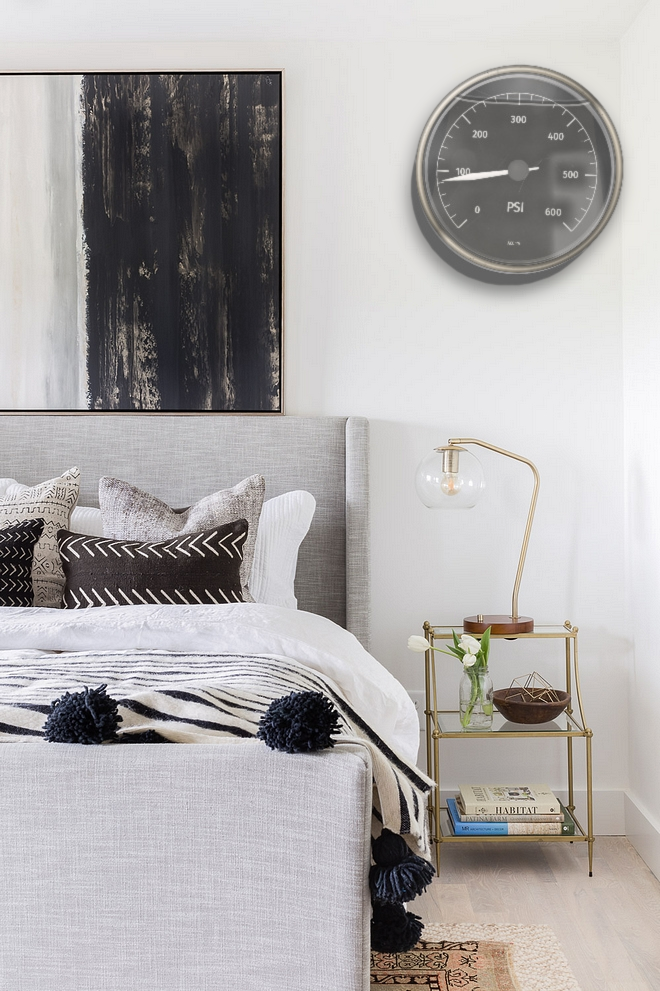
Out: {"value": 80, "unit": "psi"}
